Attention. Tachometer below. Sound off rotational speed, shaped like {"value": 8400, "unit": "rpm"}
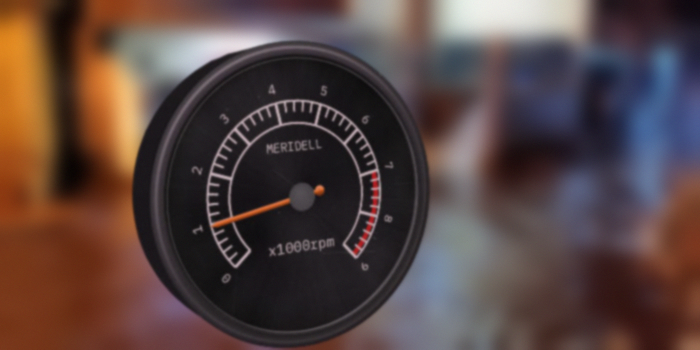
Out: {"value": 1000, "unit": "rpm"}
